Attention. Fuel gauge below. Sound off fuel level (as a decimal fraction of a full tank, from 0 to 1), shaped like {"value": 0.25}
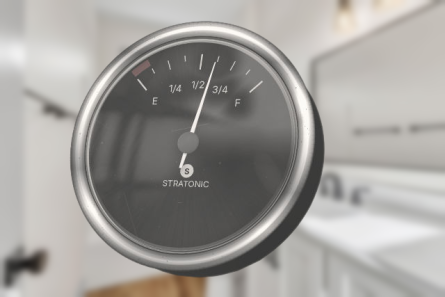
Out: {"value": 0.625}
